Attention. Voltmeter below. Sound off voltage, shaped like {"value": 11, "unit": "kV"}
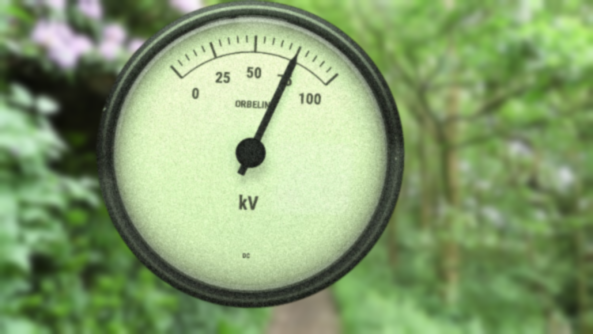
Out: {"value": 75, "unit": "kV"}
